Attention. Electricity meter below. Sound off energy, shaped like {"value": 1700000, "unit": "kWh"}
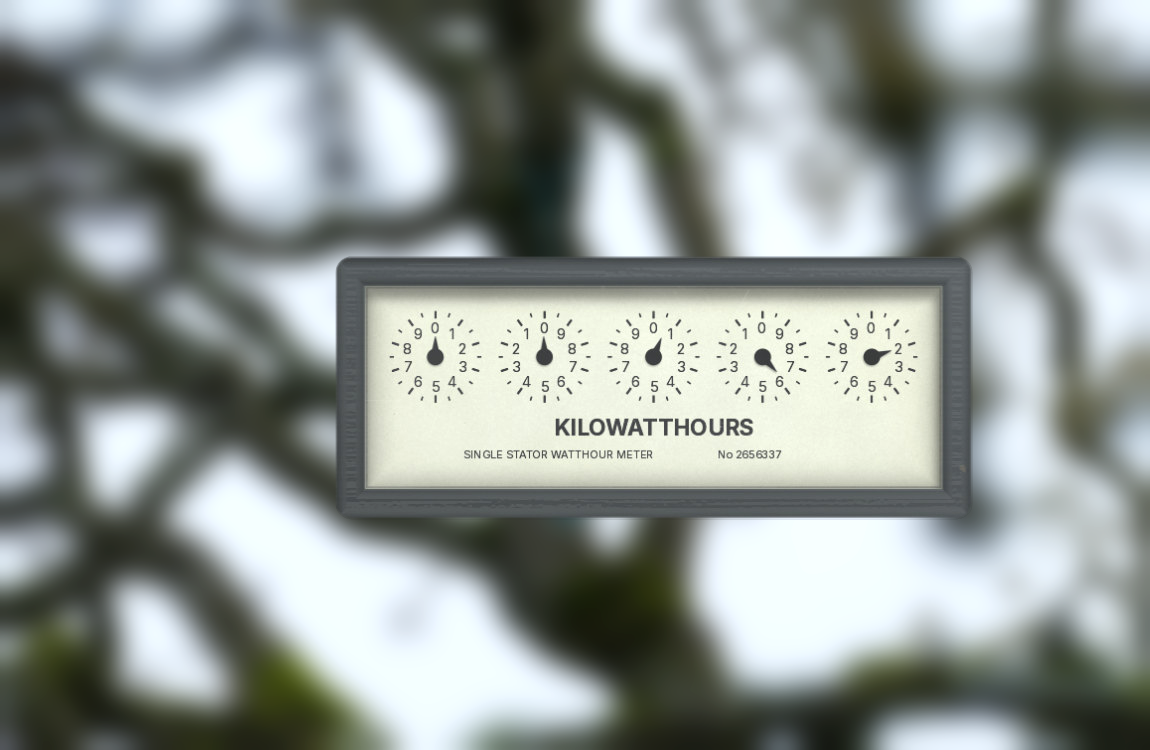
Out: {"value": 62, "unit": "kWh"}
